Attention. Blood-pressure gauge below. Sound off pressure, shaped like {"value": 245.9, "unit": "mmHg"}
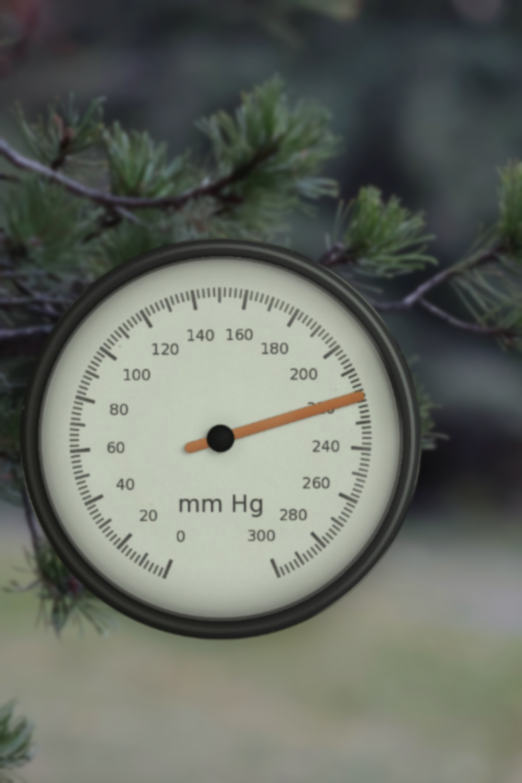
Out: {"value": 220, "unit": "mmHg"}
